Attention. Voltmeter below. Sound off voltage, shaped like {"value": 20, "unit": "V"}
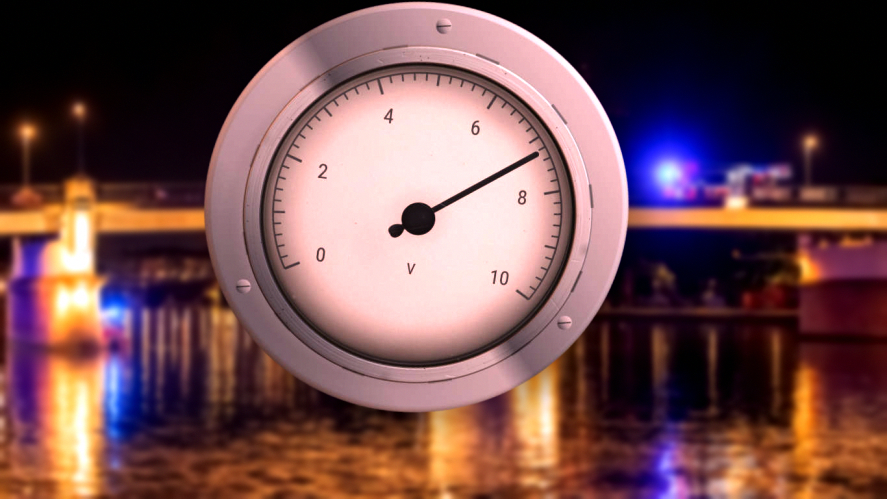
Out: {"value": 7.2, "unit": "V"}
